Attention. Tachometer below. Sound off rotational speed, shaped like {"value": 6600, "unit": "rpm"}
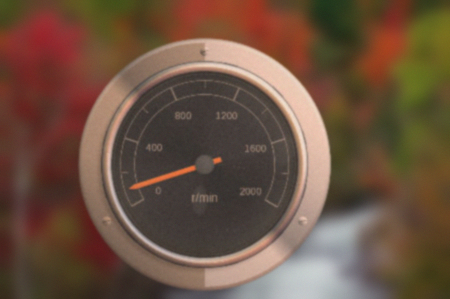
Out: {"value": 100, "unit": "rpm"}
